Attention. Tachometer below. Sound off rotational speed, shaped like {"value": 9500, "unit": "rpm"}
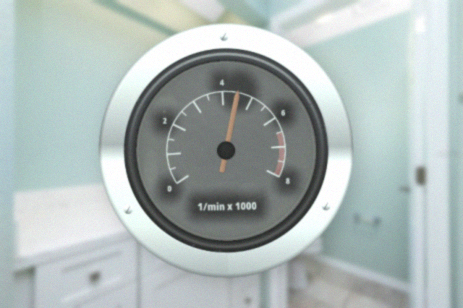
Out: {"value": 4500, "unit": "rpm"}
